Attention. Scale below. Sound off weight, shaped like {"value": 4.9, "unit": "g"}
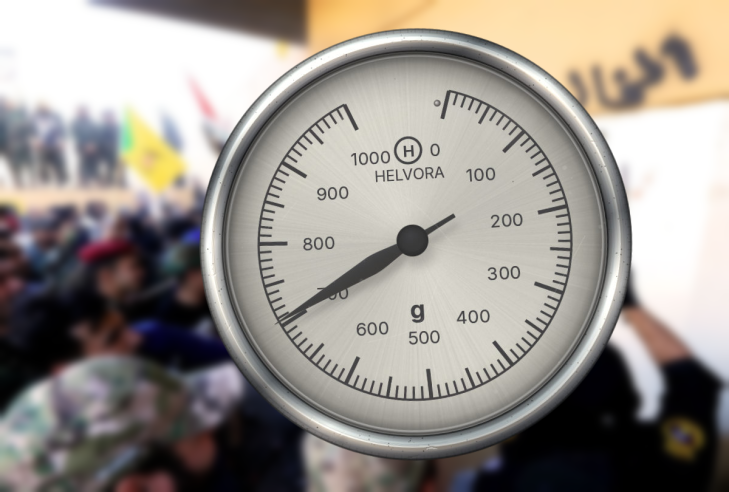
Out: {"value": 705, "unit": "g"}
